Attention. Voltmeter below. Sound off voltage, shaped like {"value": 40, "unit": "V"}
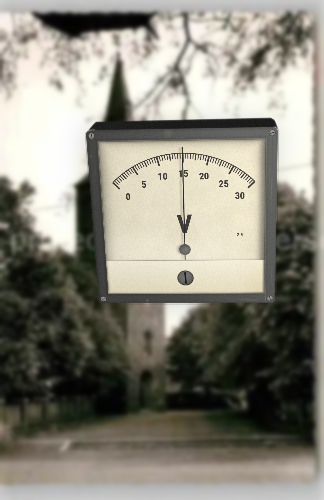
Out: {"value": 15, "unit": "V"}
